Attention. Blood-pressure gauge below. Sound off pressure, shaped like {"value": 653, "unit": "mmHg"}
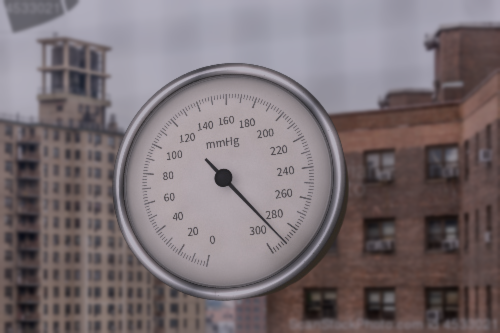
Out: {"value": 290, "unit": "mmHg"}
